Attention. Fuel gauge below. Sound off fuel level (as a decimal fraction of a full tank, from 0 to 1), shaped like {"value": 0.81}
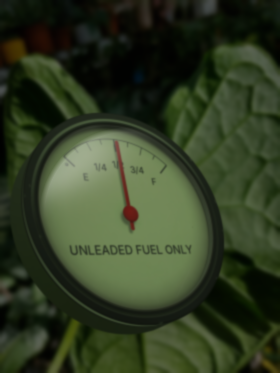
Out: {"value": 0.5}
